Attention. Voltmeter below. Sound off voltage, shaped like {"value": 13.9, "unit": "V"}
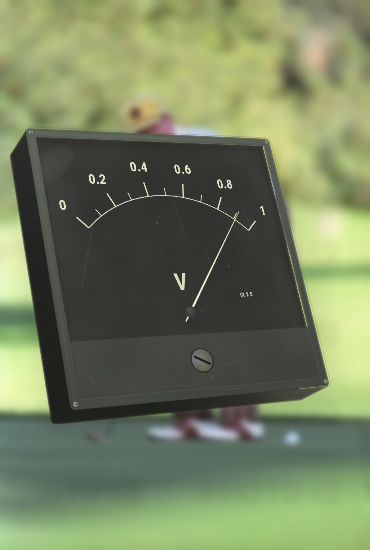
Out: {"value": 0.9, "unit": "V"}
